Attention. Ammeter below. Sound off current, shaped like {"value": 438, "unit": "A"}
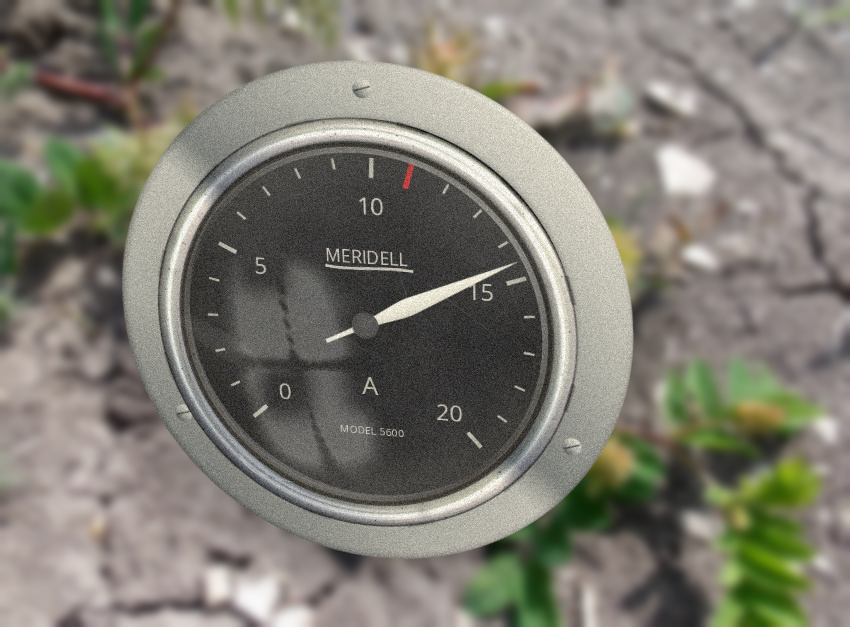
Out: {"value": 14.5, "unit": "A"}
